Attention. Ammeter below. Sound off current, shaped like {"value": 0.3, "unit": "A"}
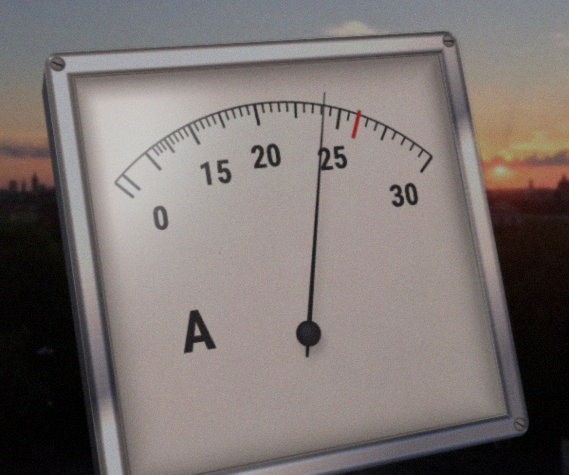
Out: {"value": 24, "unit": "A"}
